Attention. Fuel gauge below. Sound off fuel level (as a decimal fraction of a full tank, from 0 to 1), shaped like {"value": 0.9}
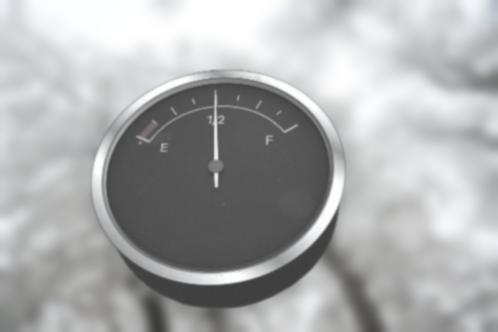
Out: {"value": 0.5}
